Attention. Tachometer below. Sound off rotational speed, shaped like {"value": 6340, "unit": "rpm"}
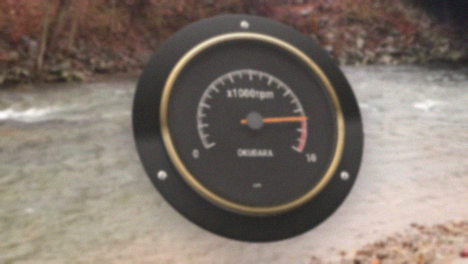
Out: {"value": 8500, "unit": "rpm"}
